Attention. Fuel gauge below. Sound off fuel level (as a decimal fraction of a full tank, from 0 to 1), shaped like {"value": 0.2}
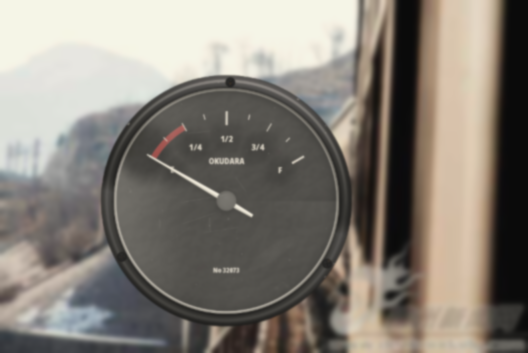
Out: {"value": 0}
